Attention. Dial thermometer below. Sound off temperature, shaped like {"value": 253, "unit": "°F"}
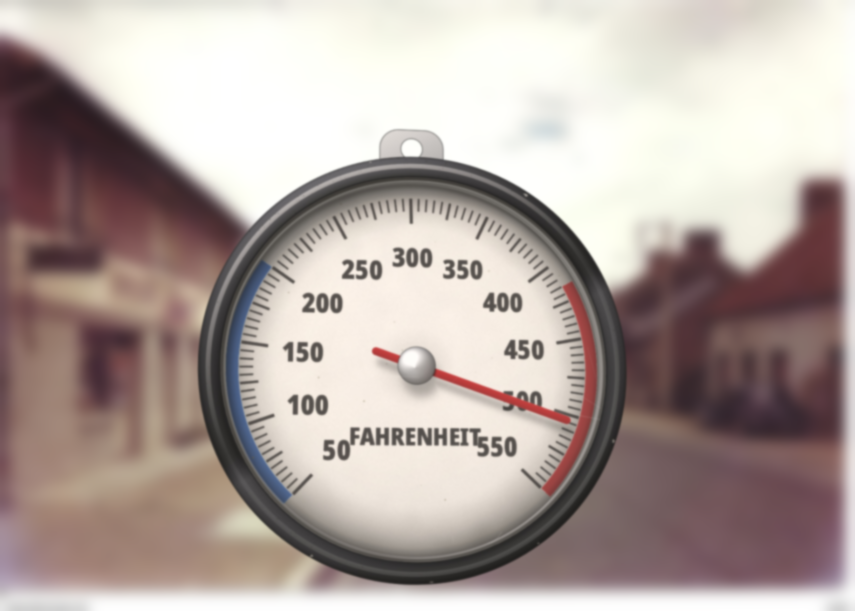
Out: {"value": 505, "unit": "°F"}
